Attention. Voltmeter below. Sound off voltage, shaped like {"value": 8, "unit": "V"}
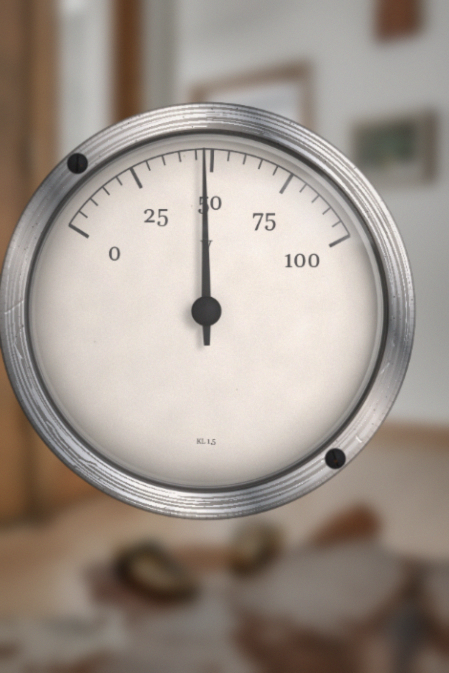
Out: {"value": 47.5, "unit": "V"}
